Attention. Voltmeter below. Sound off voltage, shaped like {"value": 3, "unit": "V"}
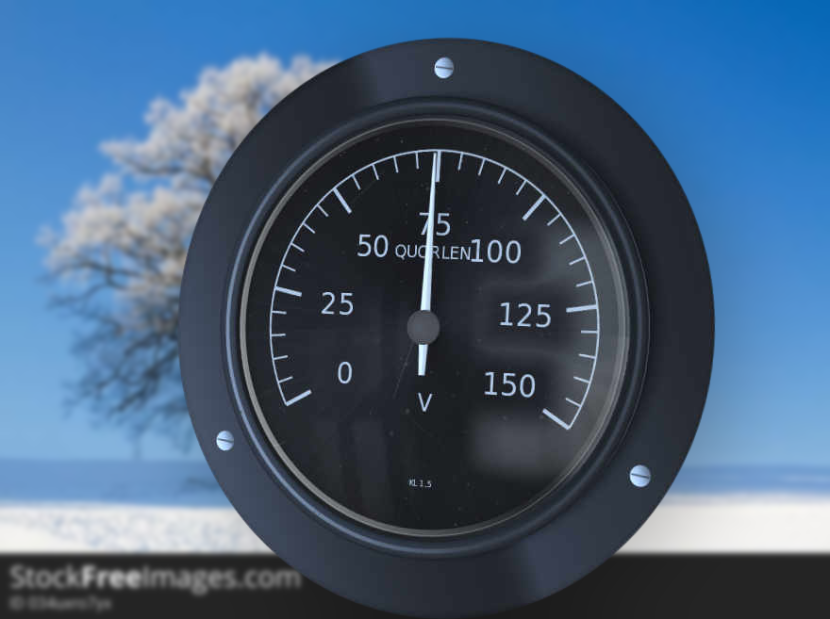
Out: {"value": 75, "unit": "V"}
